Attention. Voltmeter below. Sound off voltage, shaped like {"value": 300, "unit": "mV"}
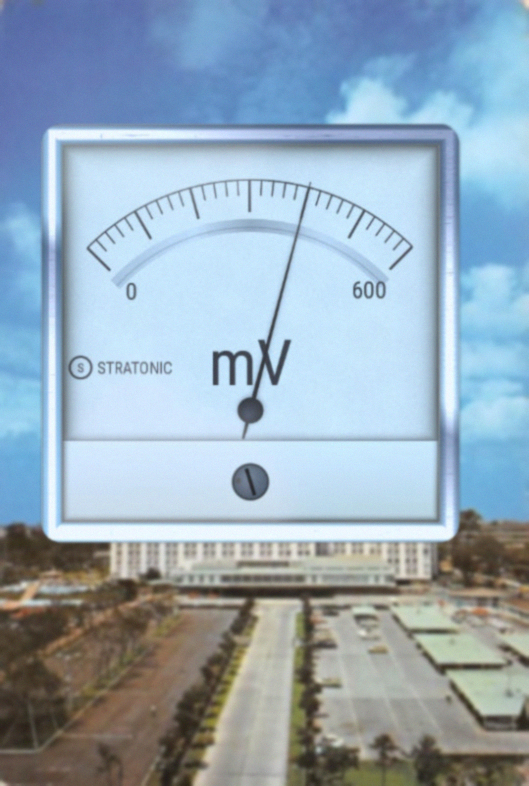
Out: {"value": 400, "unit": "mV"}
